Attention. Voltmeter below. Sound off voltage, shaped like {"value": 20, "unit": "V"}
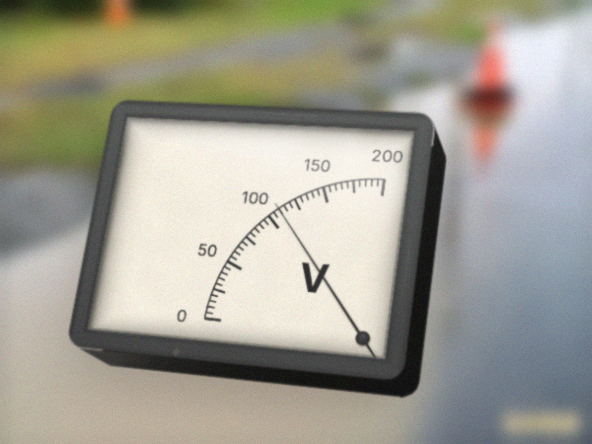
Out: {"value": 110, "unit": "V"}
